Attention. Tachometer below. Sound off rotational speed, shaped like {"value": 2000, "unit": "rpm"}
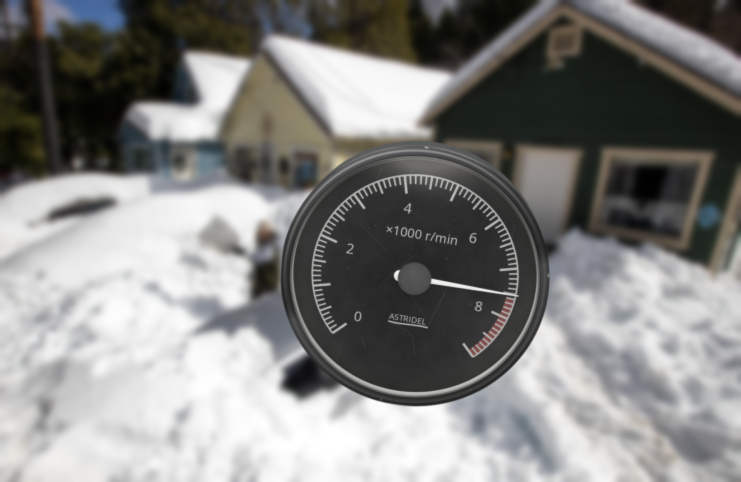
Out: {"value": 7500, "unit": "rpm"}
